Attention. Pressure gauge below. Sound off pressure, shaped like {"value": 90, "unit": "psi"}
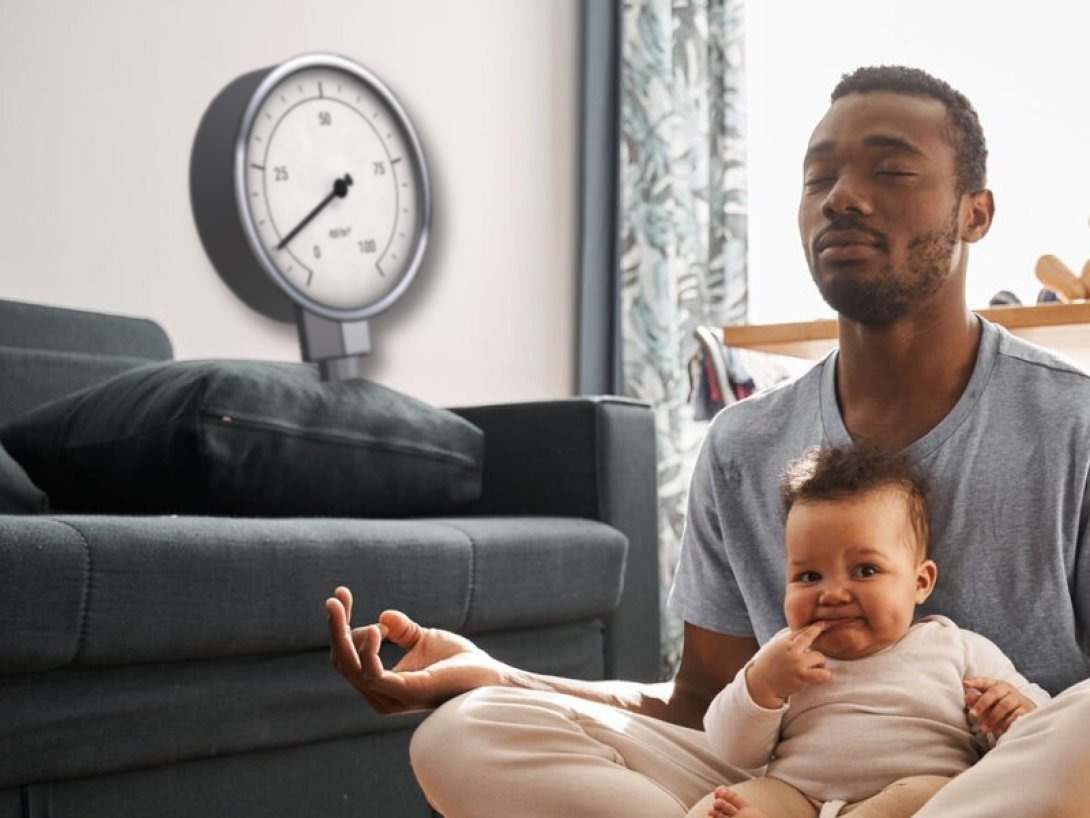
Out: {"value": 10, "unit": "psi"}
